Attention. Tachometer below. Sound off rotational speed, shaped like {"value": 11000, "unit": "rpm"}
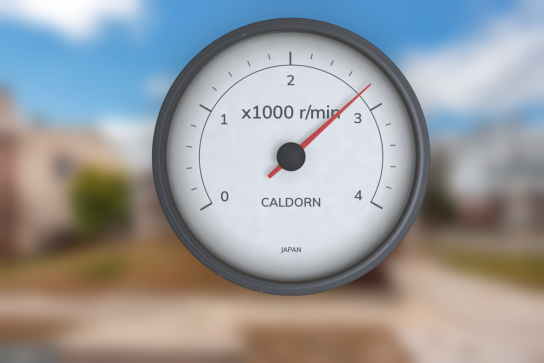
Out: {"value": 2800, "unit": "rpm"}
